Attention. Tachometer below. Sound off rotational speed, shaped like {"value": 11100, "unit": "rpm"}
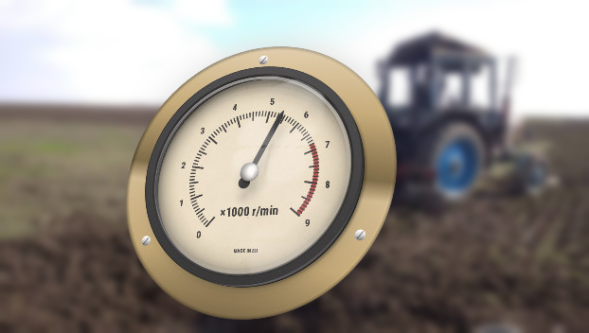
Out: {"value": 5500, "unit": "rpm"}
